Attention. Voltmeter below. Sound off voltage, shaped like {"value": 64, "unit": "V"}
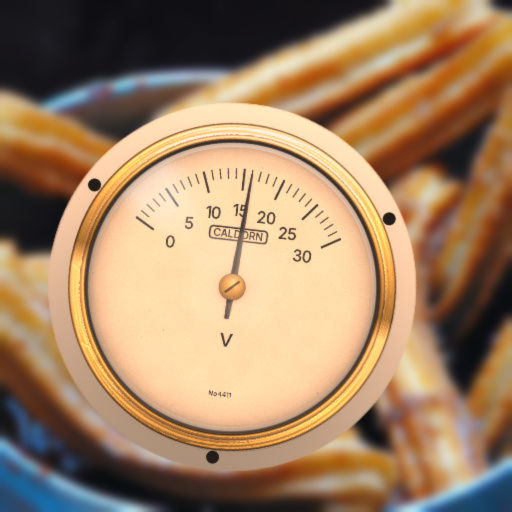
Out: {"value": 16, "unit": "V"}
